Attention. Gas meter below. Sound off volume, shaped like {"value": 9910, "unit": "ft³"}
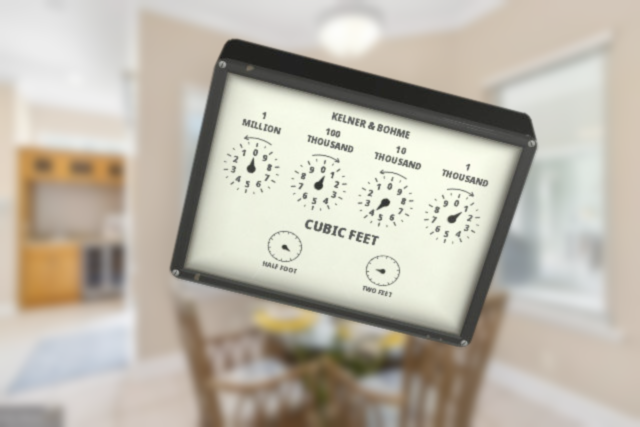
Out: {"value": 4100, "unit": "ft³"}
